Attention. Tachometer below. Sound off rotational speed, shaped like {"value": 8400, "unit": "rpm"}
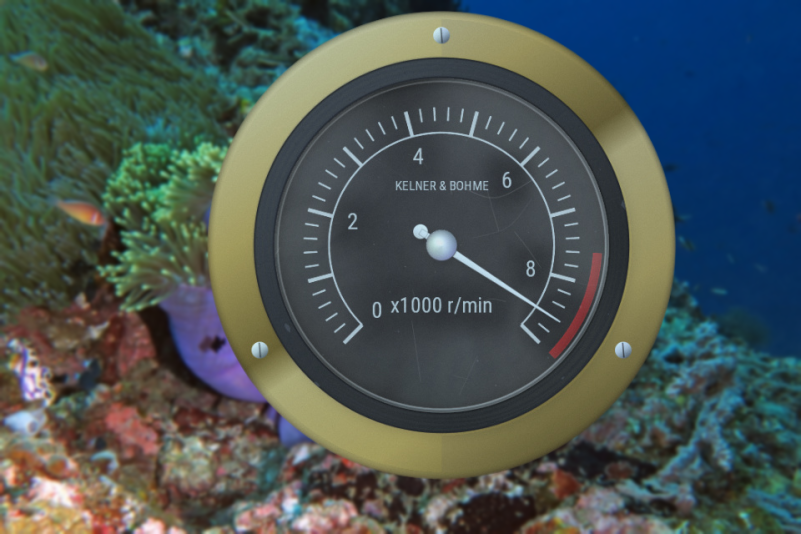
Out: {"value": 8600, "unit": "rpm"}
